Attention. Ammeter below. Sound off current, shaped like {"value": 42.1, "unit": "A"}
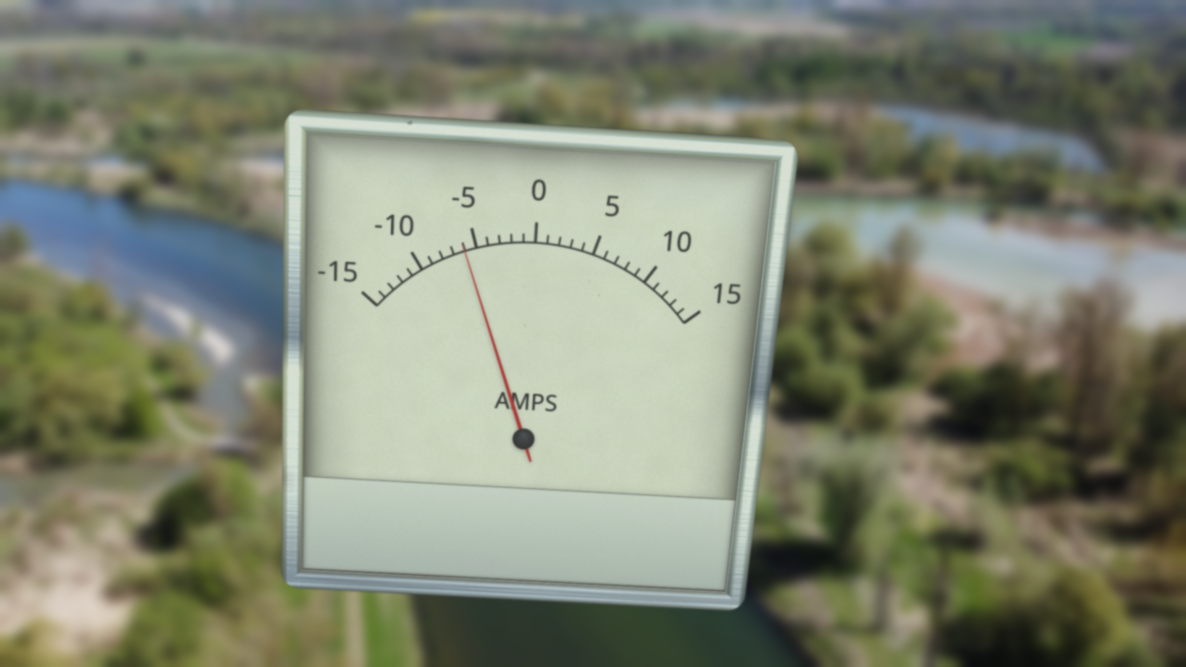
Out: {"value": -6, "unit": "A"}
